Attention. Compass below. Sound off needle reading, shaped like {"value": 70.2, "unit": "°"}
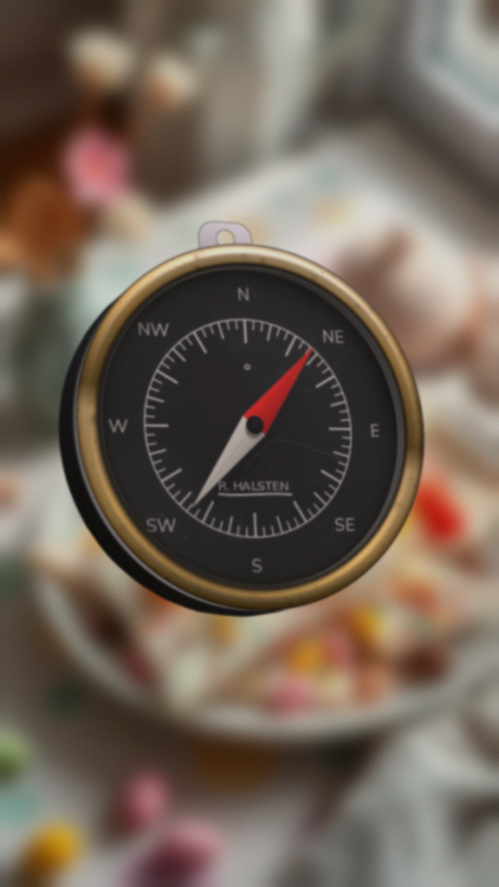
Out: {"value": 40, "unit": "°"}
